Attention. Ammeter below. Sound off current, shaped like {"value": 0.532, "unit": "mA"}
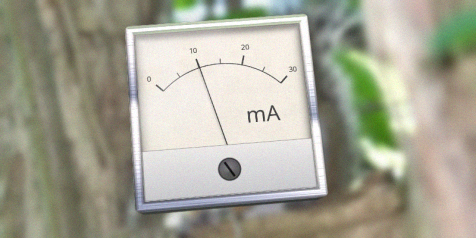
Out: {"value": 10, "unit": "mA"}
